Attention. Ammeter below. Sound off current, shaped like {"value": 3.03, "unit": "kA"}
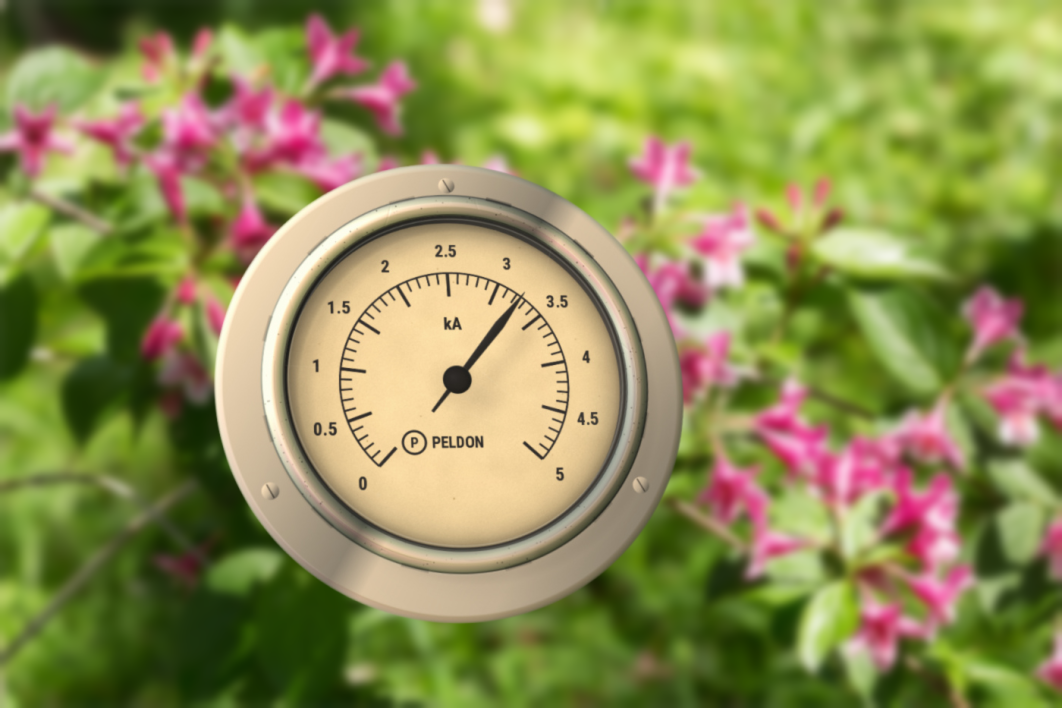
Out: {"value": 3.25, "unit": "kA"}
